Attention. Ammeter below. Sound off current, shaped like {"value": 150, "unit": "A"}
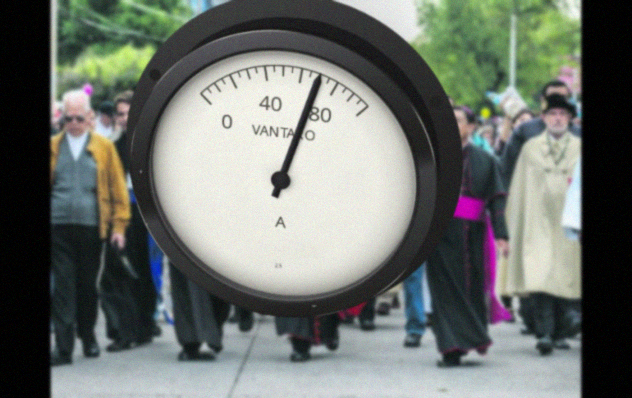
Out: {"value": 70, "unit": "A"}
